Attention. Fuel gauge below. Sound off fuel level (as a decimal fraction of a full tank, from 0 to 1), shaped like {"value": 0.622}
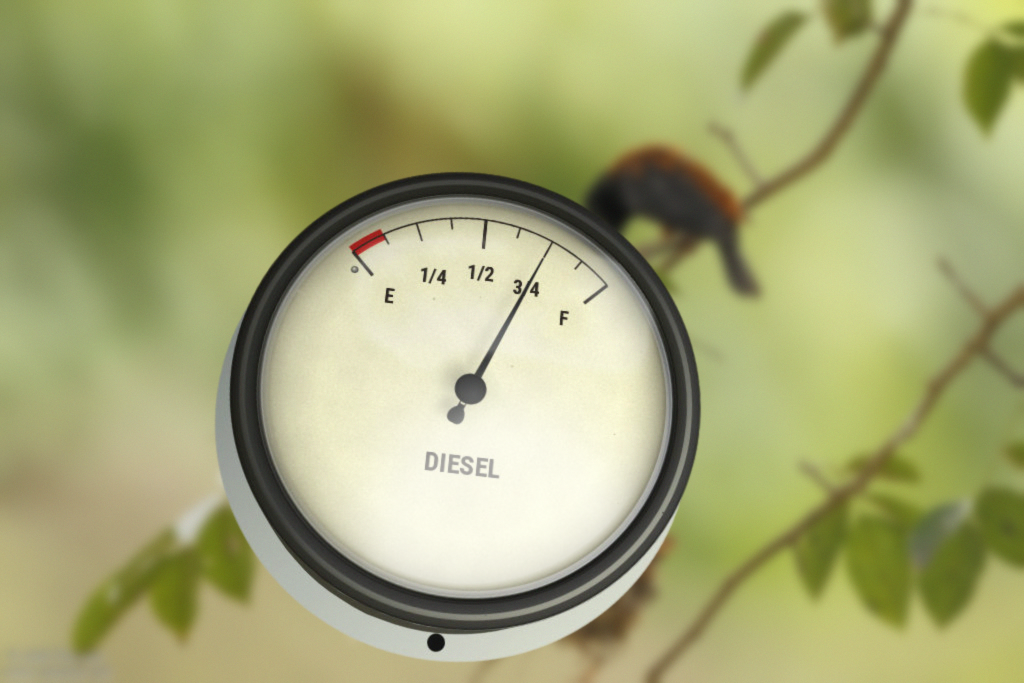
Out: {"value": 0.75}
